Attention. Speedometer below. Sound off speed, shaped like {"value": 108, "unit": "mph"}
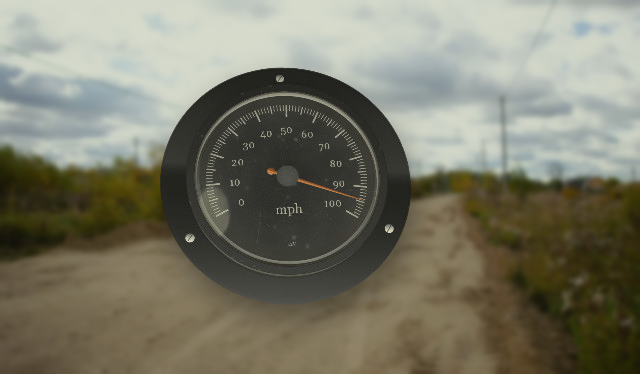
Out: {"value": 95, "unit": "mph"}
